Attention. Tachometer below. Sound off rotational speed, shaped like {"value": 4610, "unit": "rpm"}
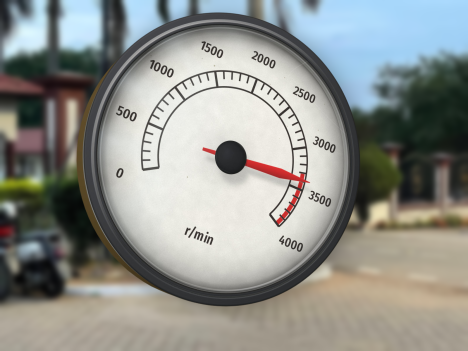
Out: {"value": 3400, "unit": "rpm"}
